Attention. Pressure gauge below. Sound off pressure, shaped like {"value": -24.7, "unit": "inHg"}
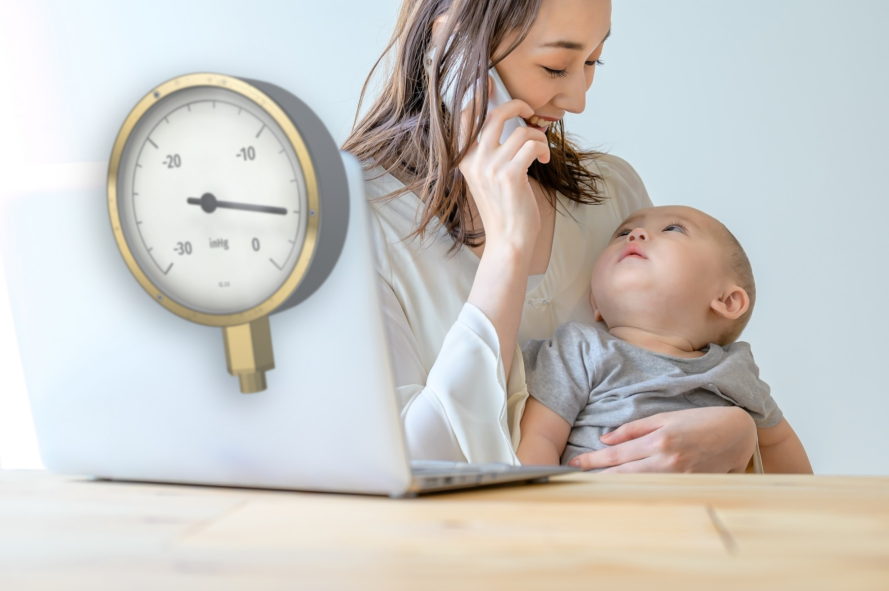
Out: {"value": -4, "unit": "inHg"}
